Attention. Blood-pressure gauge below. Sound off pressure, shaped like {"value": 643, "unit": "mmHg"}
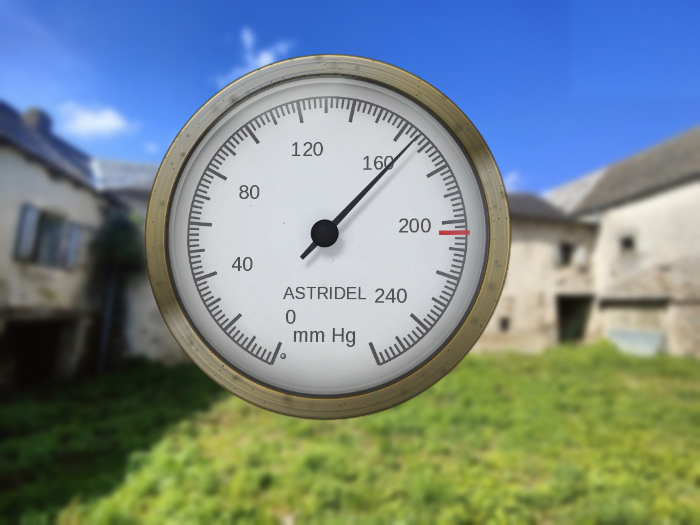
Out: {"value": 166, "unit": "mmHg"}
